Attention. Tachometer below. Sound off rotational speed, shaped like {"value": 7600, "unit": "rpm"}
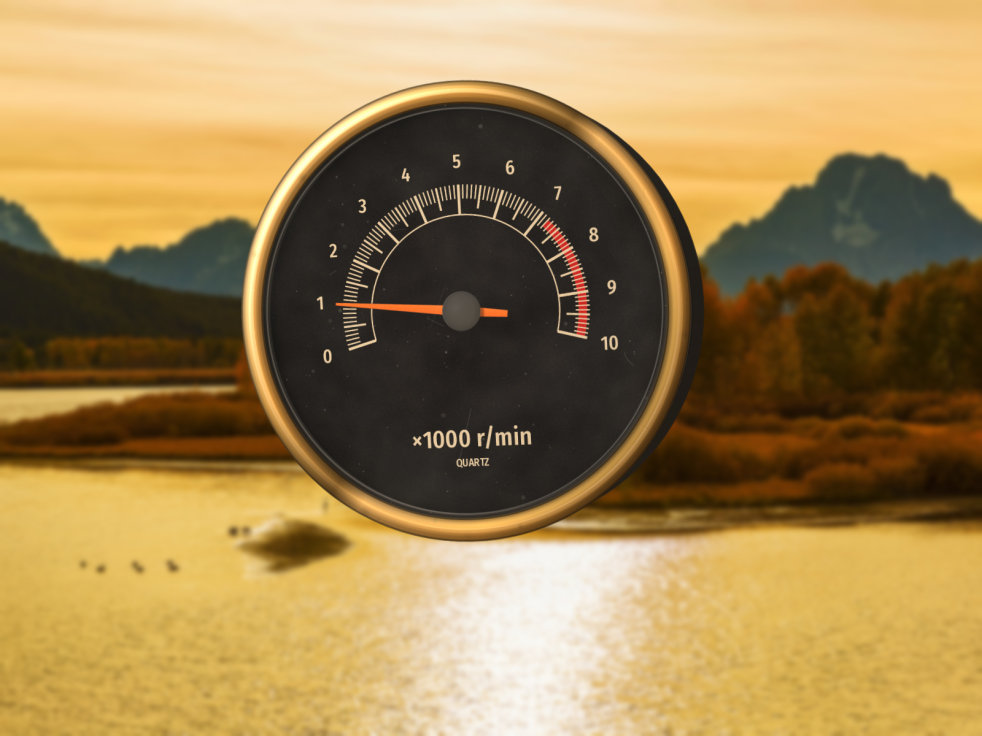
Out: {"value": 1000, "unit": "rpm"}
